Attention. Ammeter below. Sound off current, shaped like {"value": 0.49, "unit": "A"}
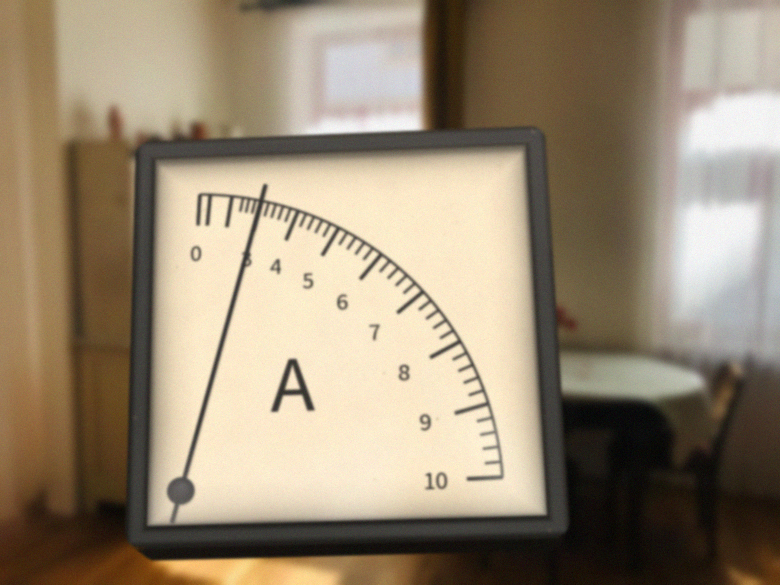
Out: {"value": 3, "unit": "A"}
